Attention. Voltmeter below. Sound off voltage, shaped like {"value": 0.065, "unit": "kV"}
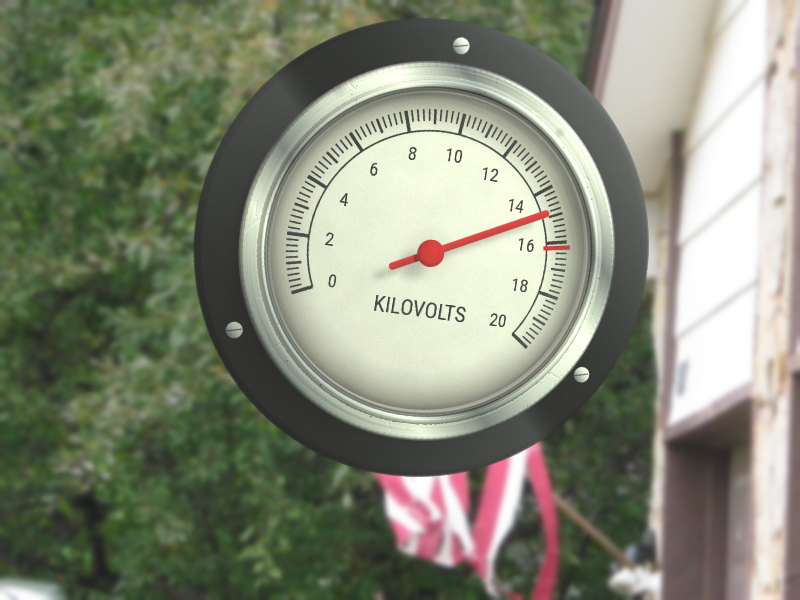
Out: {"value": 14.8, "unit": "kV"}
